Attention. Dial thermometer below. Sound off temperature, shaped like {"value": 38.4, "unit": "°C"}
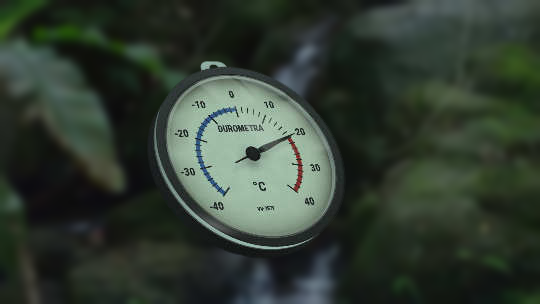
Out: {"value": 20, "unit": "°C"}
